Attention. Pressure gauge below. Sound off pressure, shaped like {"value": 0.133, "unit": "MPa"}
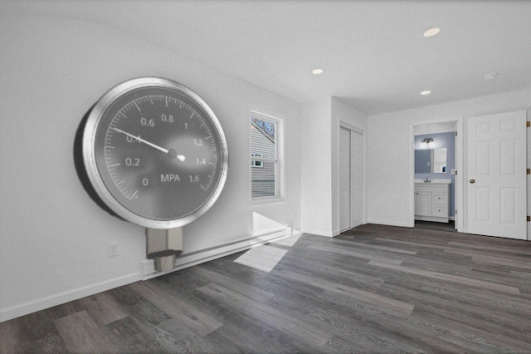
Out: {"value": 0.4, "unit": "MPa"}
